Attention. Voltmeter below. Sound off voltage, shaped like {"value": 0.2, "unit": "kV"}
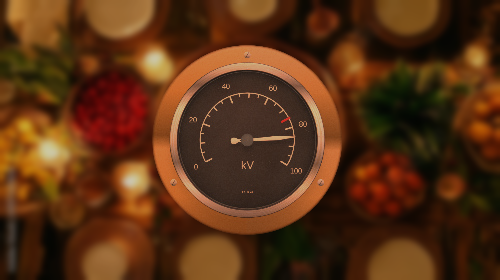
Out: {"value": 85, "unit": "kV"}
